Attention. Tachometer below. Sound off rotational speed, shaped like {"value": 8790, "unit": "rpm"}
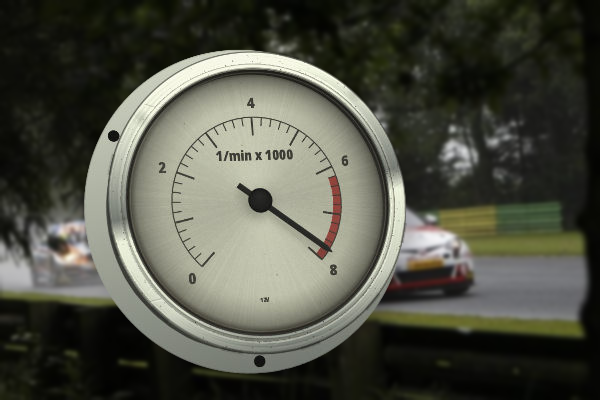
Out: {"value": 7800, "unit": "rpm"}
